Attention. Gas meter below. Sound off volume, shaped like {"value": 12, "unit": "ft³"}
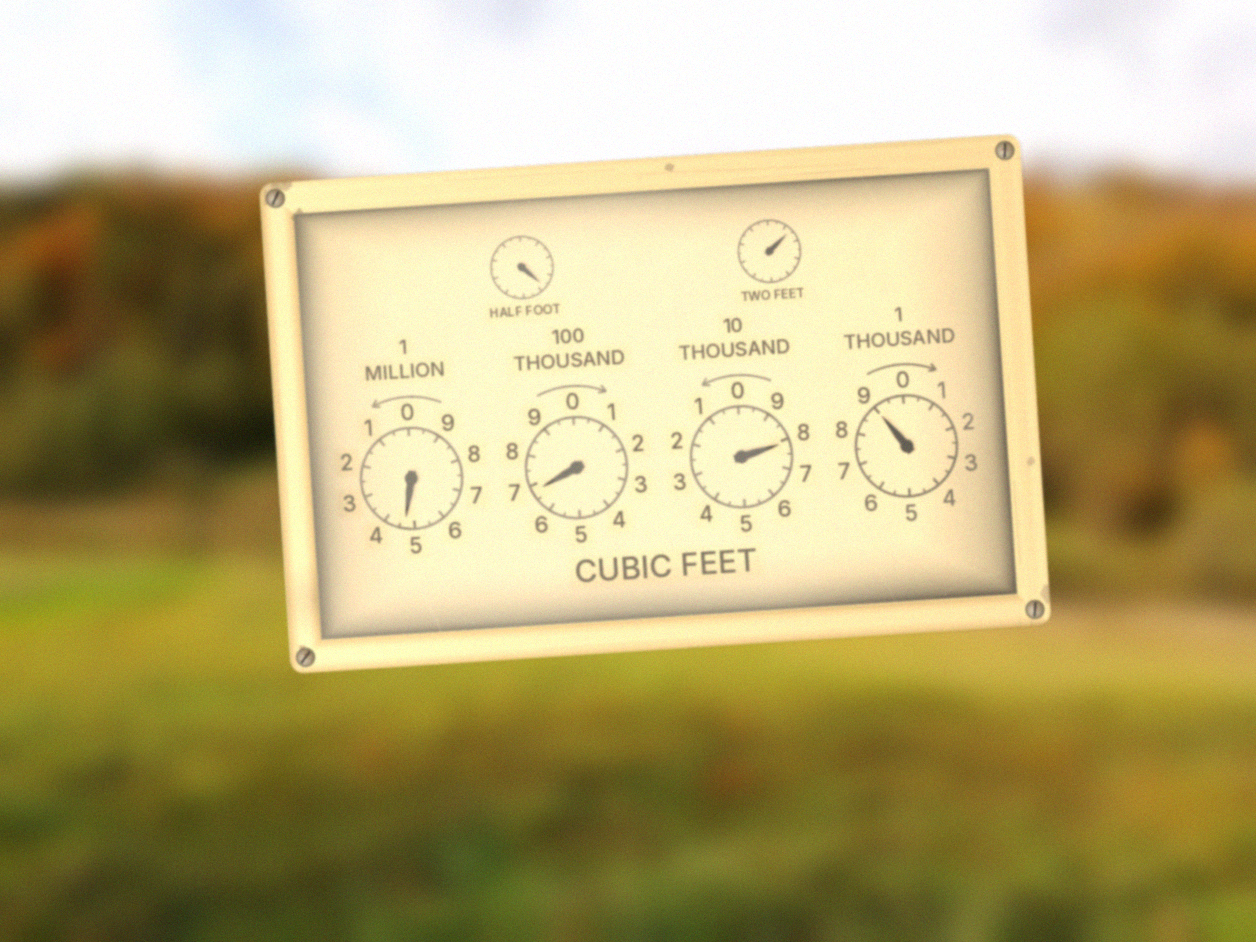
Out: {"value": 467900, "unit": "ft³"}
